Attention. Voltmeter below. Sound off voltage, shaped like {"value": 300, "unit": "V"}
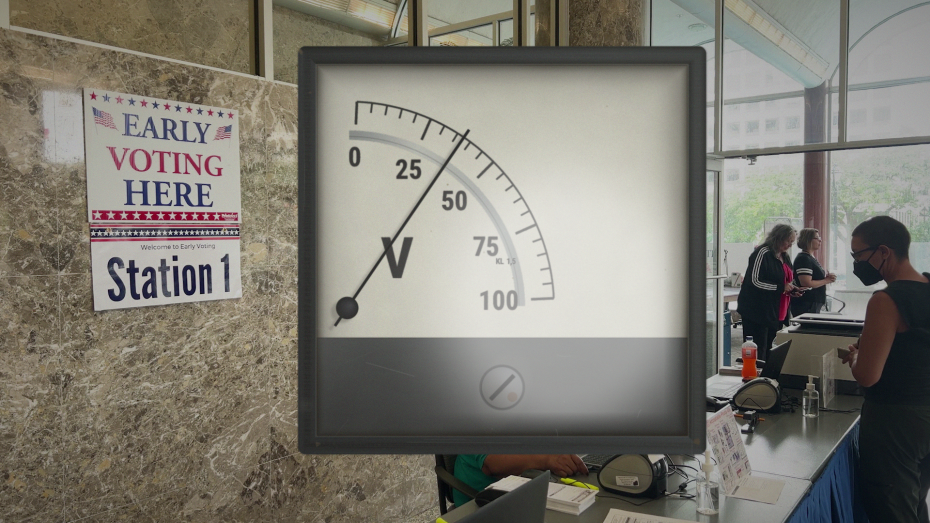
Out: {"value": 37.5, "unit": "V"}
